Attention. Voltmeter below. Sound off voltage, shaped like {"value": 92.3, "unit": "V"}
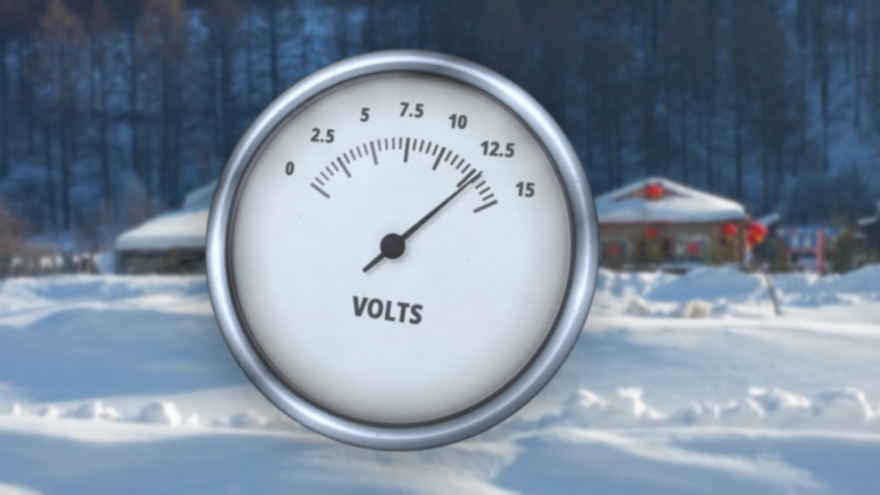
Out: {"value": 13, "unit": "V"}
